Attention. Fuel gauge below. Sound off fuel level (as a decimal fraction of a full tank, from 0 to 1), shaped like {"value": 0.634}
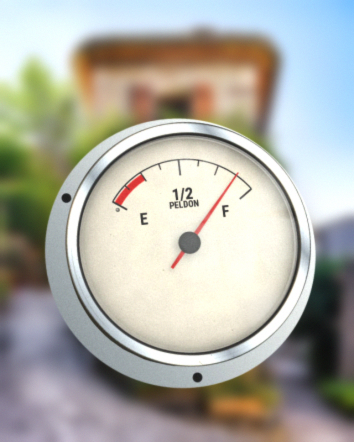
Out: {"value": 0.875}
